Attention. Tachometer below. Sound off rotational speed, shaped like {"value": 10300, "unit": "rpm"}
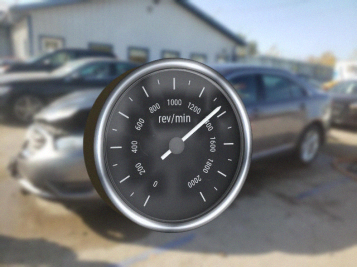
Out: {"value": 1350, "unit": "rpm"}
